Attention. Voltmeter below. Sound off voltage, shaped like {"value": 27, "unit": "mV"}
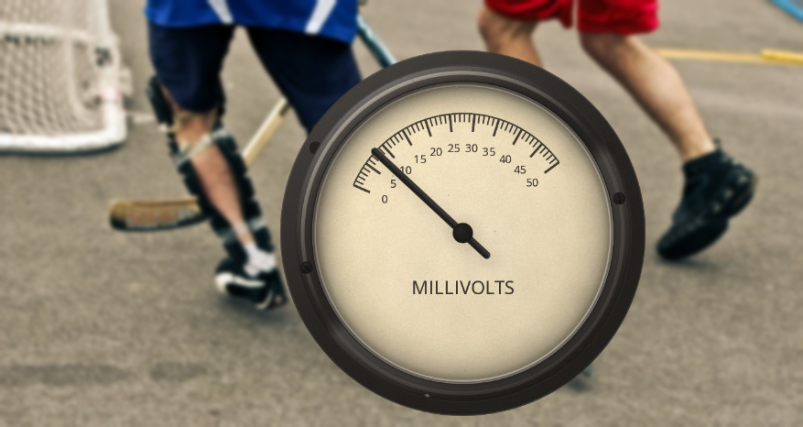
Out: {"value": 8, "unit": "mV"}
